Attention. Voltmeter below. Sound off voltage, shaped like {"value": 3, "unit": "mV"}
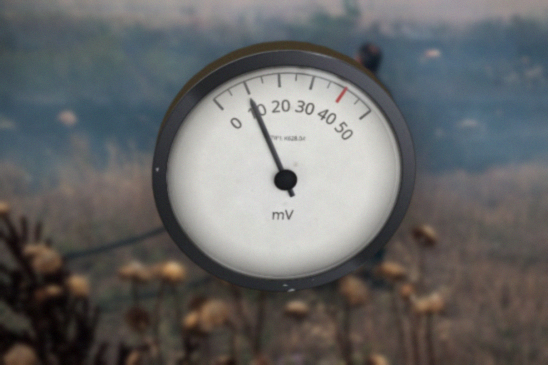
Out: {"value": 10, "unit": "mV"}
